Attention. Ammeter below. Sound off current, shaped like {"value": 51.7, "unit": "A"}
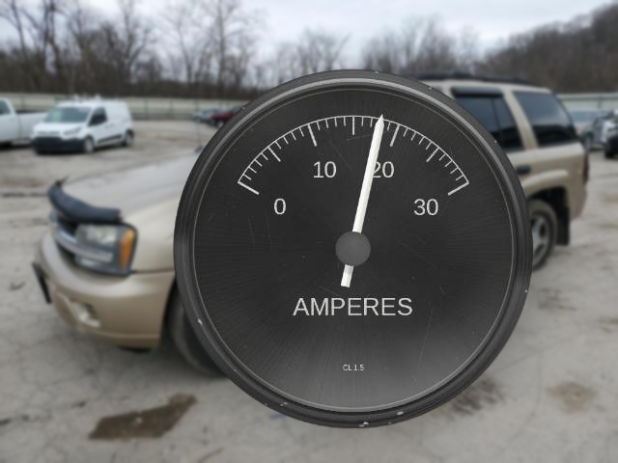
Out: {"value": 18, "unit": "A"}
